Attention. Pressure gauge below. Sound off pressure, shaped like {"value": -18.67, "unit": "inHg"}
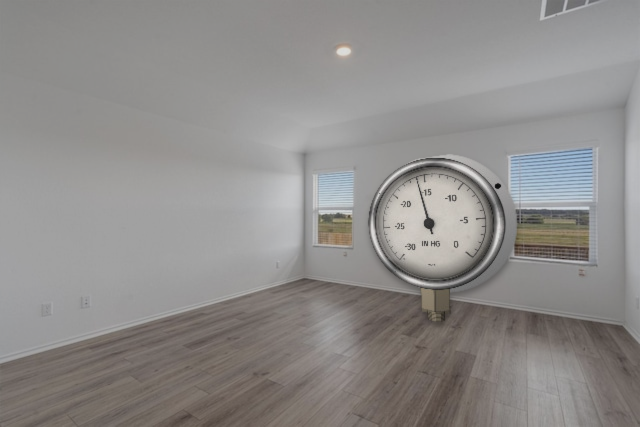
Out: {"value": -16, "unit": "inHg"}
